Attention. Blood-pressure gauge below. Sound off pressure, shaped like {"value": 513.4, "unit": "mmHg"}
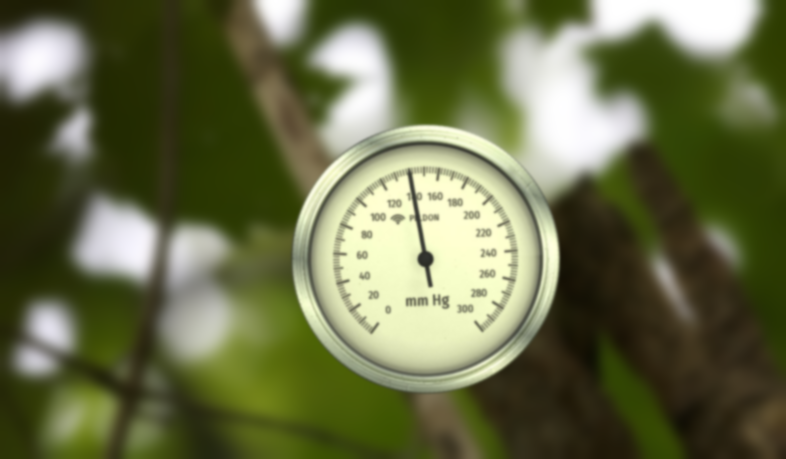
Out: {"value": 140, "unit": "mmHg"}
